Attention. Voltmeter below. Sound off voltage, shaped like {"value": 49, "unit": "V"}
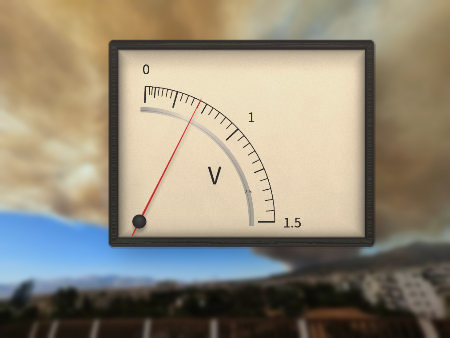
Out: {"value": 0.7, "unit": "V"}
